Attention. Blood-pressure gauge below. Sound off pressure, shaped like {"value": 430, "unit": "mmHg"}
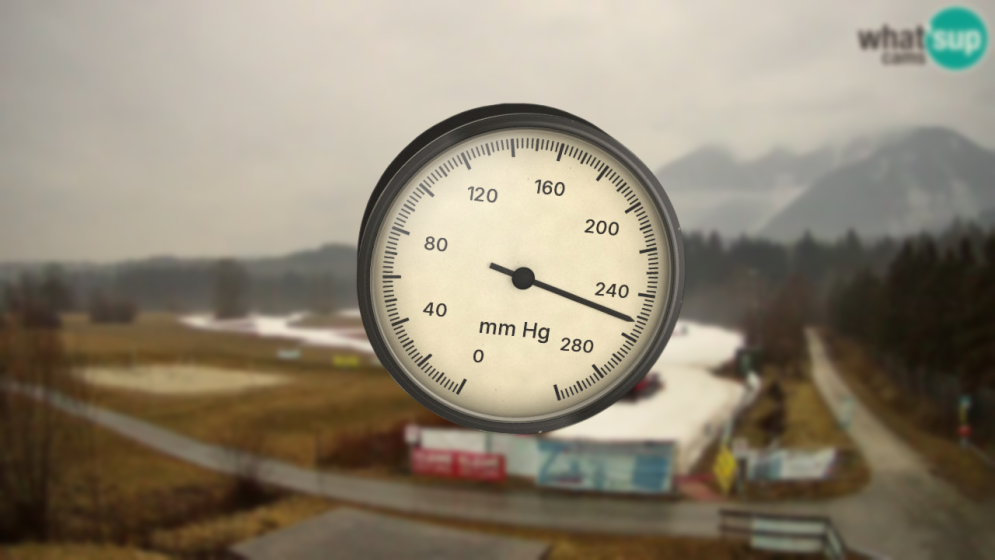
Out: {"value": 252, "unit": "mmHg"}
